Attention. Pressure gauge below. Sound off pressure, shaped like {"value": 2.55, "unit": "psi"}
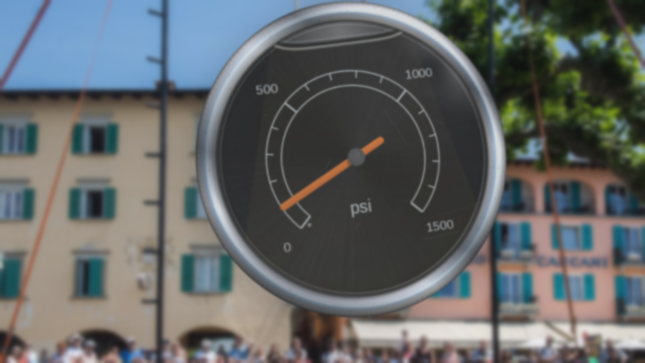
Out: {"value": 100, "unit": "psi"}
